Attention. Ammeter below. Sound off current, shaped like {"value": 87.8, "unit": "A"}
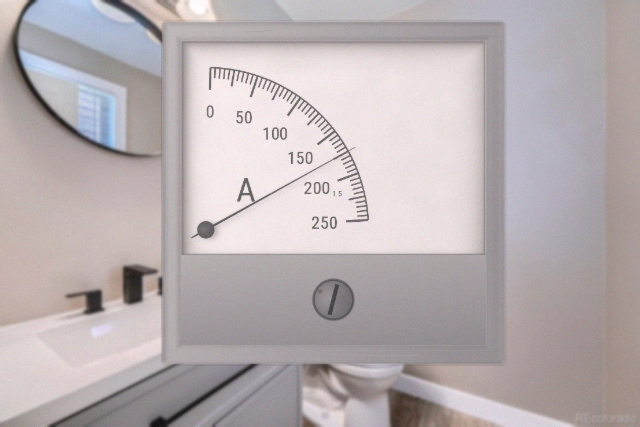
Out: {"value": 175, "unit": "A"}
